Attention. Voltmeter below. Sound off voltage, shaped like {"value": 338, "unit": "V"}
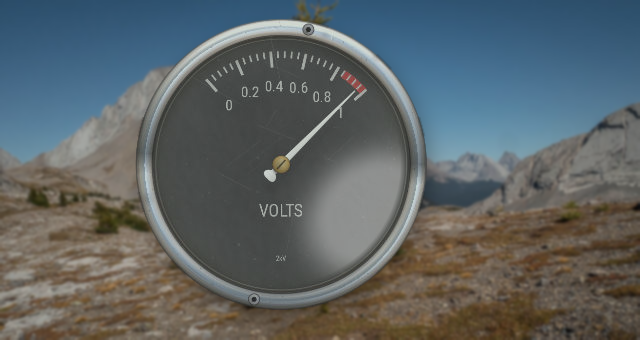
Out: {"value": 0.96, "unit": "V"}
